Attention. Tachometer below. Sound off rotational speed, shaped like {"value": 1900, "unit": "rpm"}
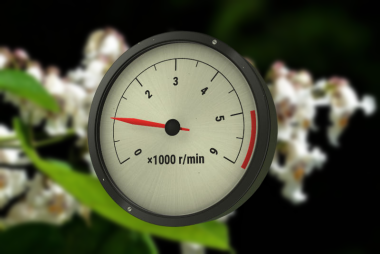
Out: {"value": 1000, "unit": "rpm"}
